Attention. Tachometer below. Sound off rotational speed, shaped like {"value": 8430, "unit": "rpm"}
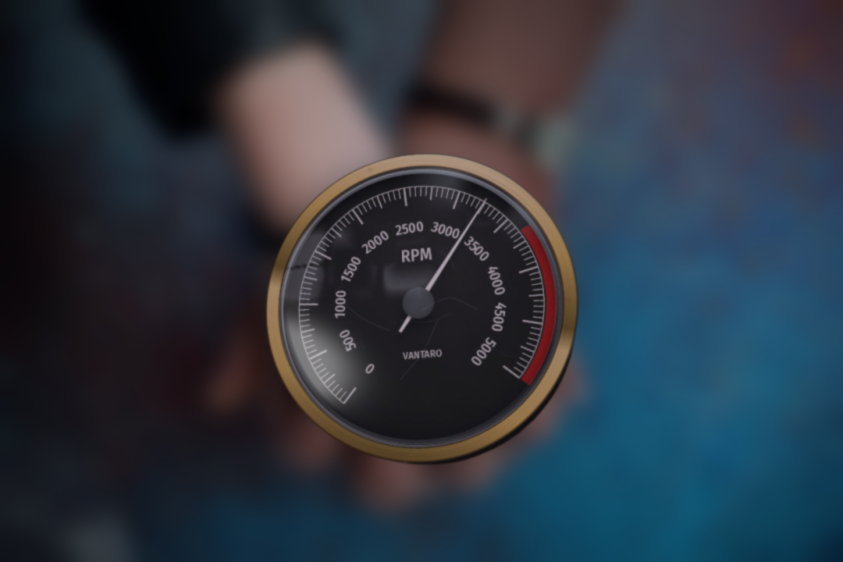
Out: {"value": 3250, "unit": "rpm"}
